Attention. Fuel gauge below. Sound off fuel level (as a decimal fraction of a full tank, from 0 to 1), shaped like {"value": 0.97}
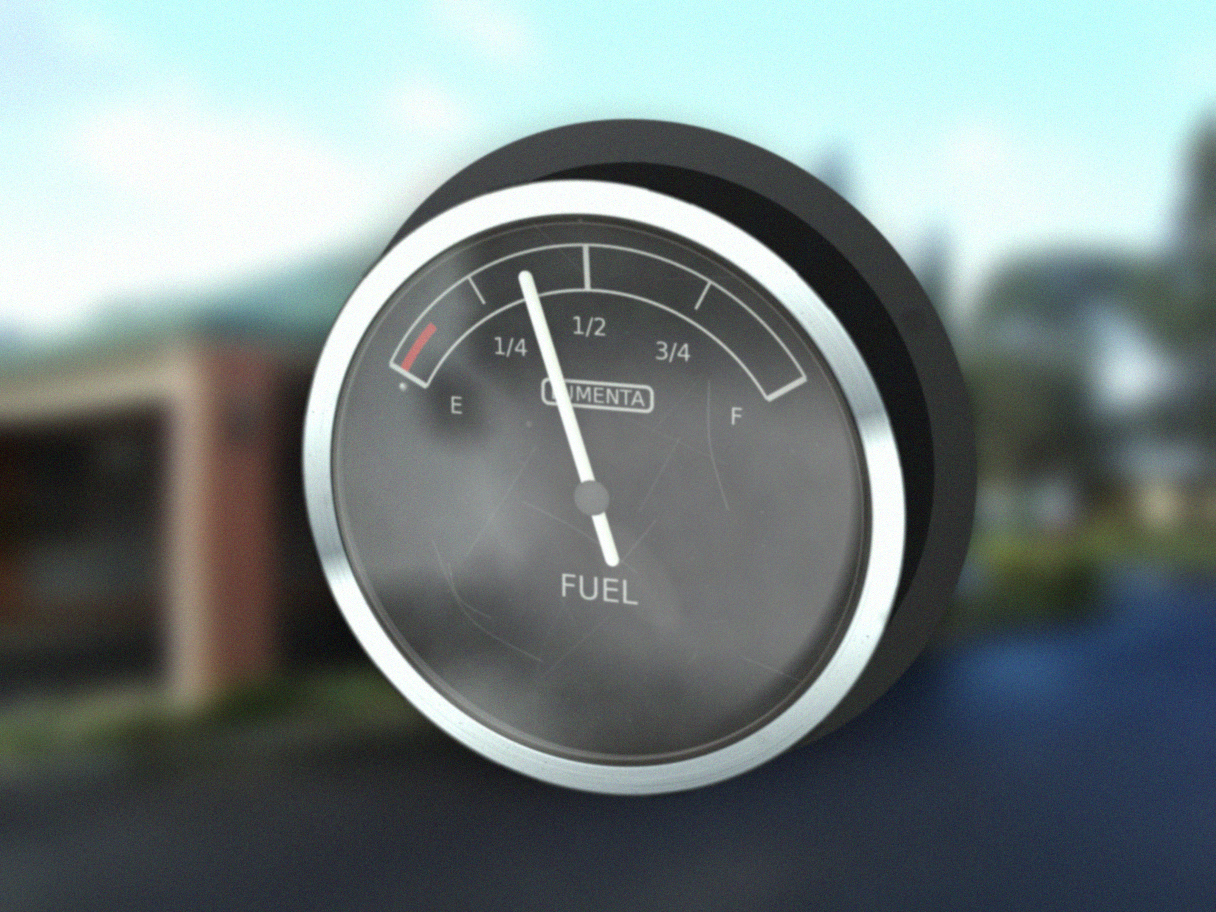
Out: {"value": 0.375}
